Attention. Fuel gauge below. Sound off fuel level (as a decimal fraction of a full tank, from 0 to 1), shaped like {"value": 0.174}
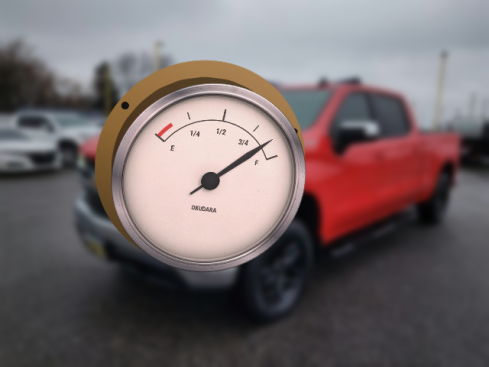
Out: {"value": 0.875}
